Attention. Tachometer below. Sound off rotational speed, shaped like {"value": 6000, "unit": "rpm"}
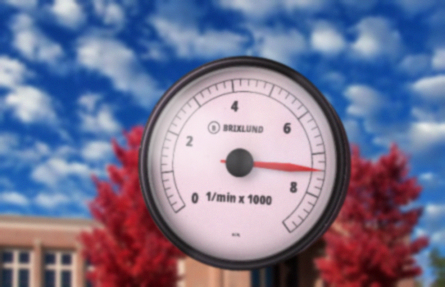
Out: {"value": 7400, "unit": "rpm"}
